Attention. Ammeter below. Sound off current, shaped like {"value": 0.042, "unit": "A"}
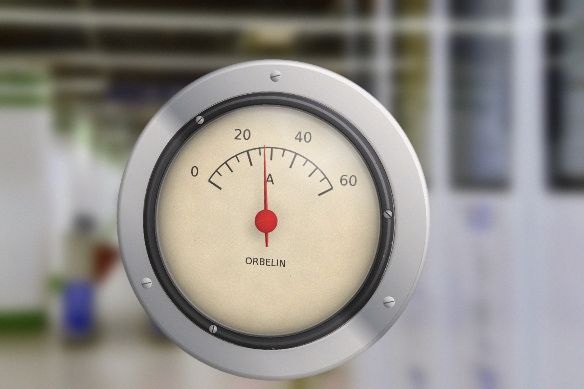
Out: {"value": 27.5, "unit": "A"}
